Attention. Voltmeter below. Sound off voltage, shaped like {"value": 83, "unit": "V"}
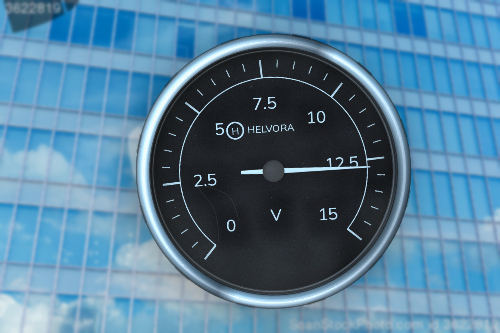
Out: {"value": 12.75, "unit": "V"}
